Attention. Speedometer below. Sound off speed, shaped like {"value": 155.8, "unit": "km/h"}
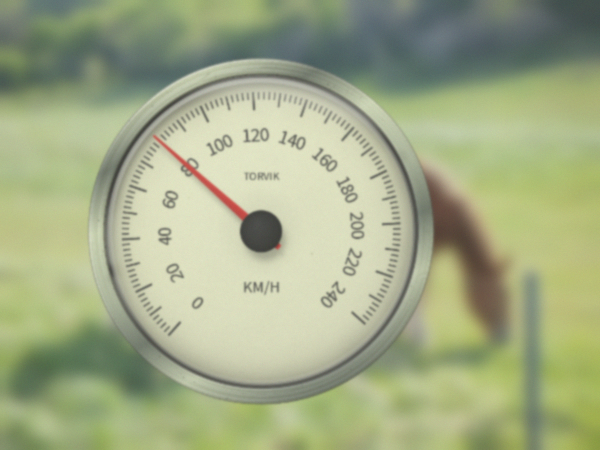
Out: {"value": 80, "unit": "km/h"}
